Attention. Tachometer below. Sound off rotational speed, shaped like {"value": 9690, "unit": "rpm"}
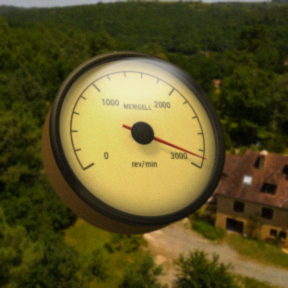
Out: {"value": 2900, "unit": "rpm"}
